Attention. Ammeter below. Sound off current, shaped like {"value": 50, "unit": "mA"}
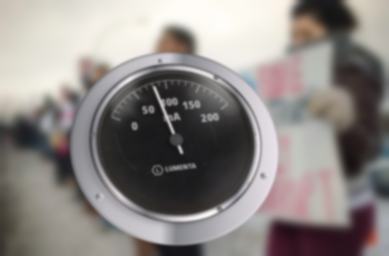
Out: {"value": 80, "unit": "mA"}
